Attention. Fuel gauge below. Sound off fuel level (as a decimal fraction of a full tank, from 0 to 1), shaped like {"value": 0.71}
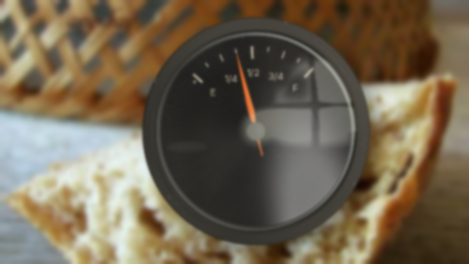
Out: {"value": 0.375}
